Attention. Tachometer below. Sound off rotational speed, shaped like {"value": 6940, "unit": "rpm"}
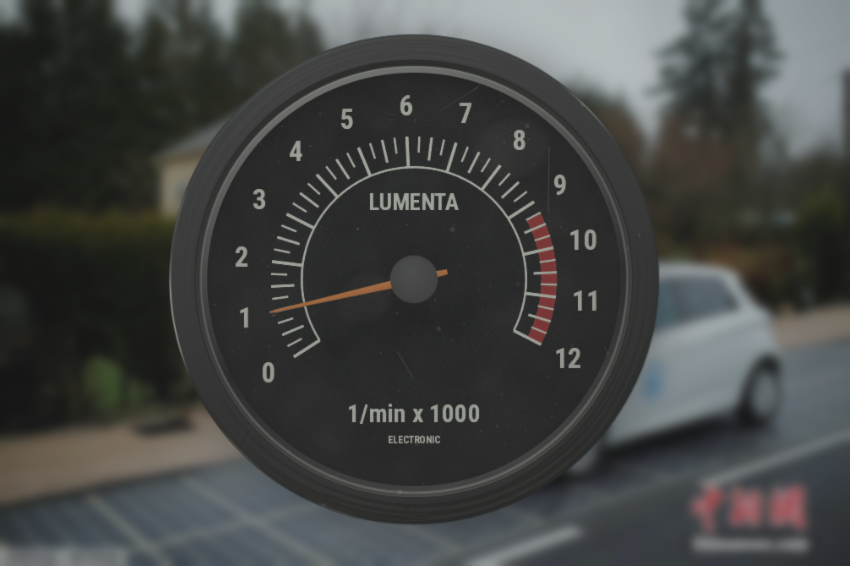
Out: {"value": 1000, "unit": "rpm"}
